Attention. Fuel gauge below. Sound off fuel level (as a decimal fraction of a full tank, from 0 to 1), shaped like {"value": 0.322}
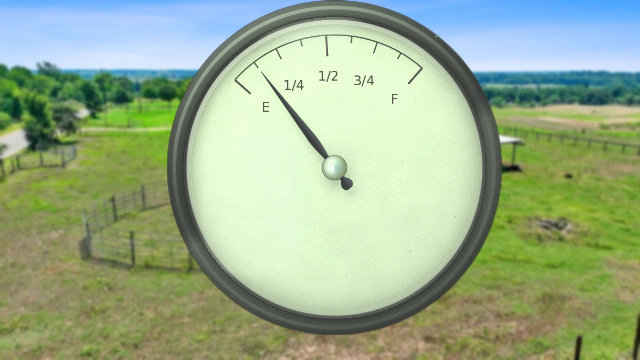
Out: {"value": 0.125}
